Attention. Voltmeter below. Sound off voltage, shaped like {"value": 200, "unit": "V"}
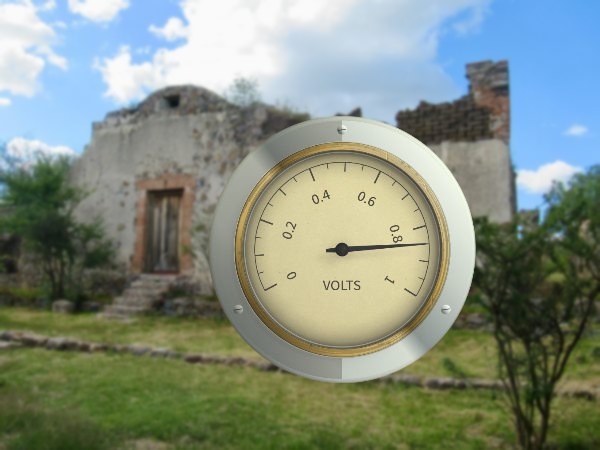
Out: {"value": 0.85, "unit": "V"}
